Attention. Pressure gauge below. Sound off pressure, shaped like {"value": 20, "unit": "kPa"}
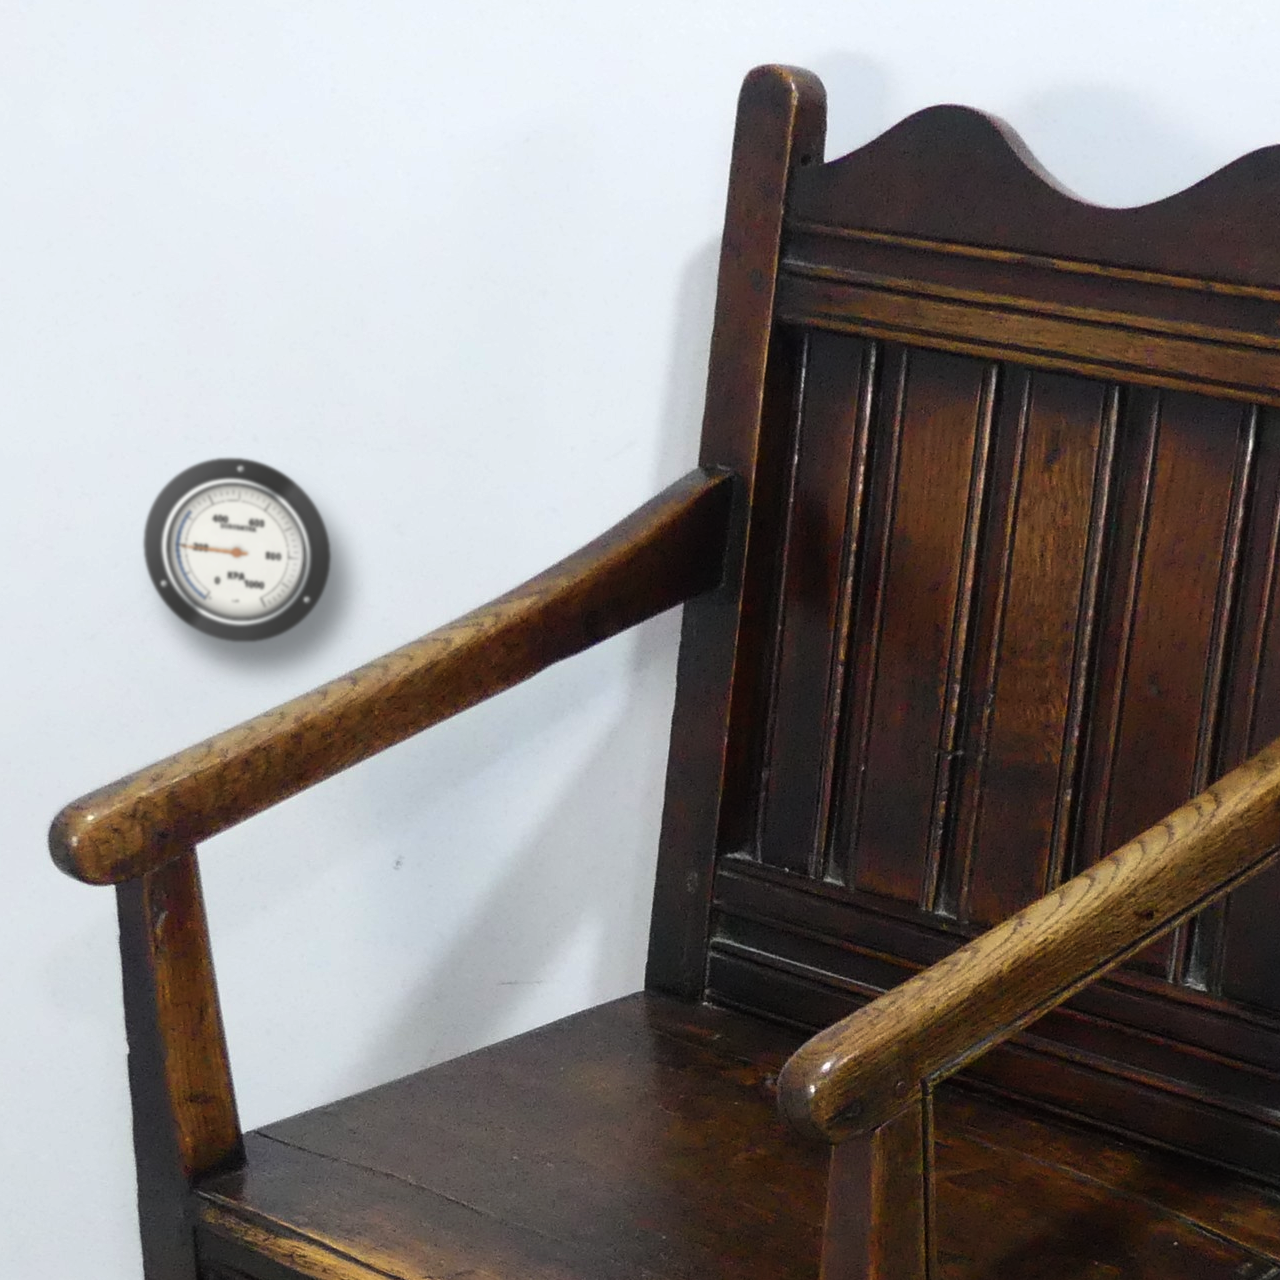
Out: {"value": 200, "unit": "kPa"}
